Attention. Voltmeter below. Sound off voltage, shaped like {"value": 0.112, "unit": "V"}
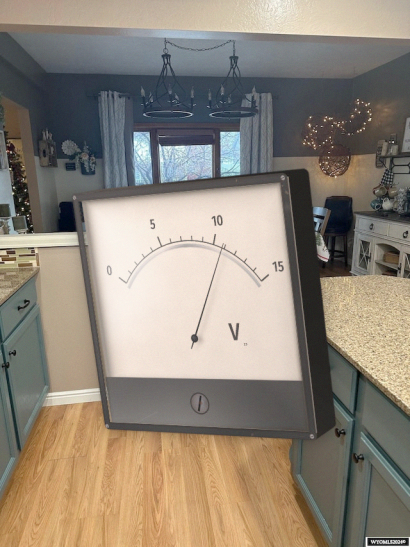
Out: {"value": 11, "unit": "V"}
